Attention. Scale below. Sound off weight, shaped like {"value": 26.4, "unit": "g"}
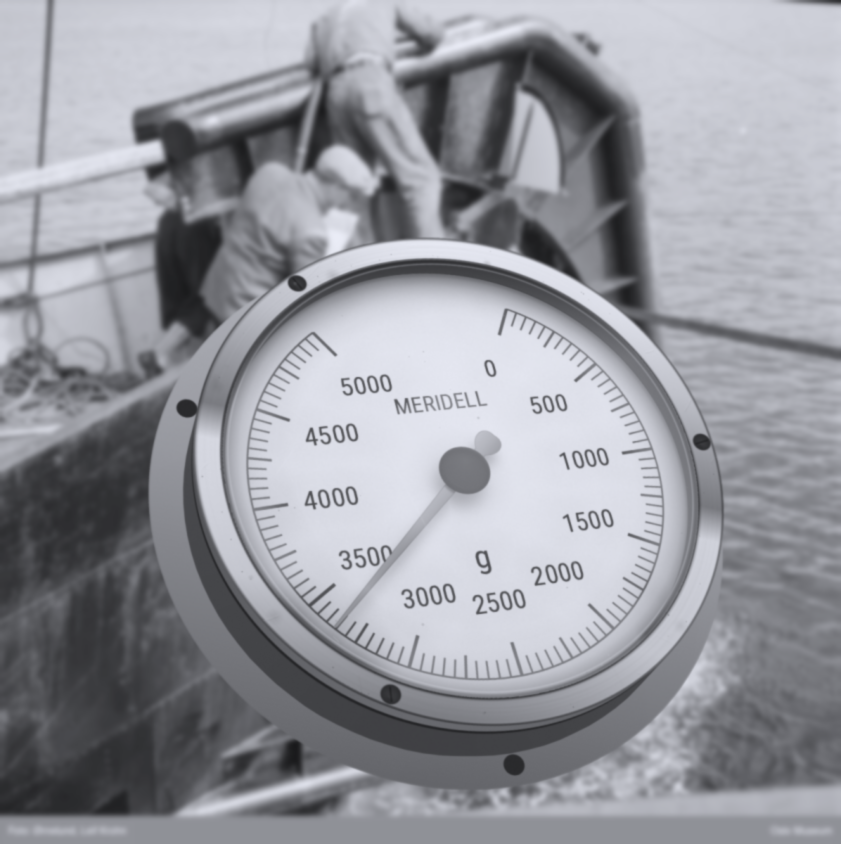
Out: {"value": 3350, "unit": "g"}
